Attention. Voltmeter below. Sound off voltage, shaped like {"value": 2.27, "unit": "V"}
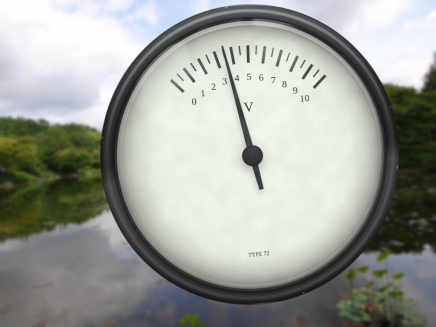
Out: {"value": 3.5, "unit": "V"}
